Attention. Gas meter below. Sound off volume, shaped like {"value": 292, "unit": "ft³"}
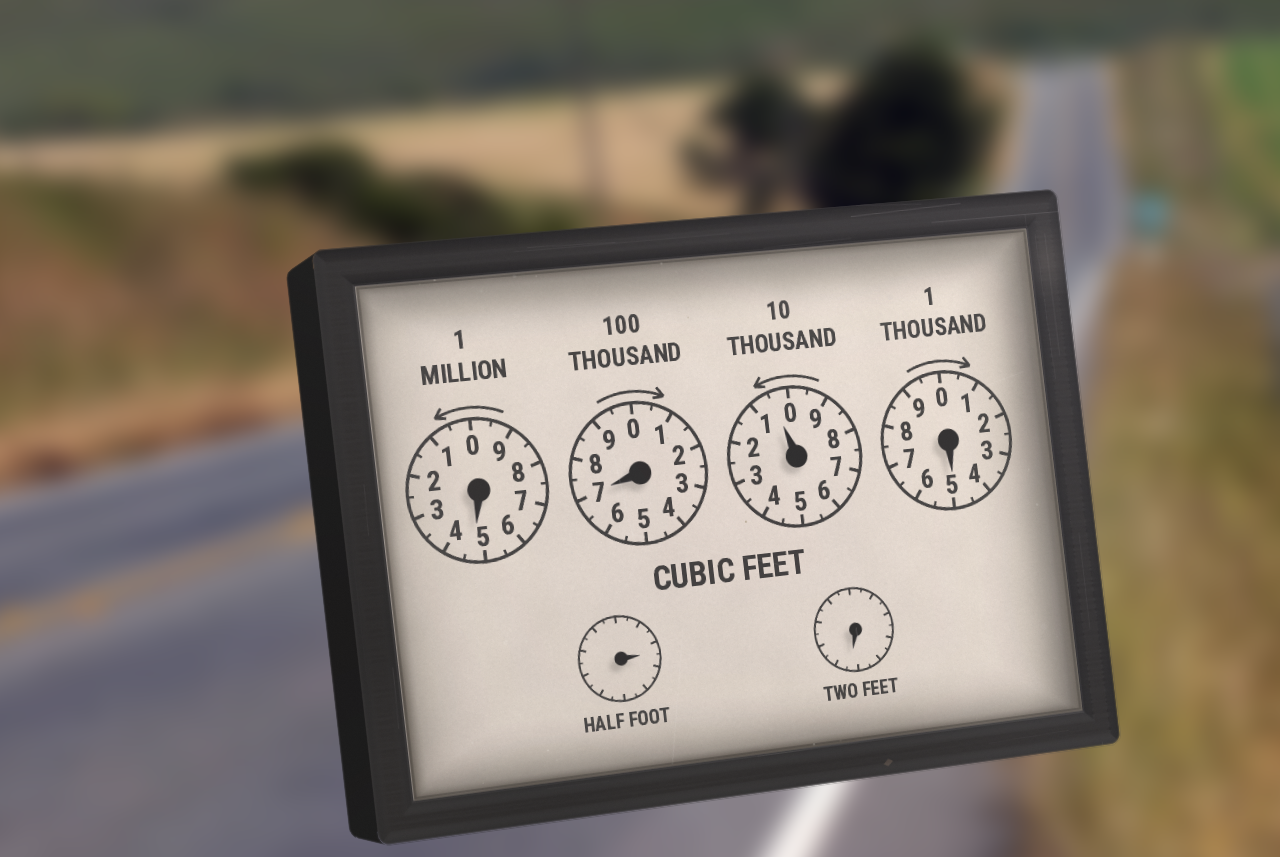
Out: {"value": 470500, "unit": "ft³"}
